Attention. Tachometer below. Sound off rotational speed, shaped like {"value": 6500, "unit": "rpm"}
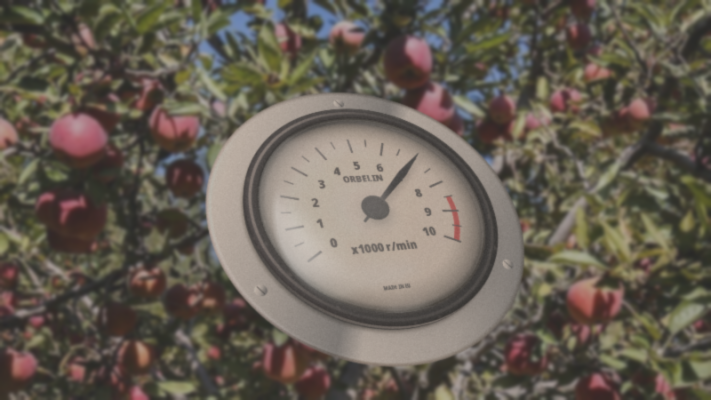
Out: {"value": 7000, "unit": "rpm"}
